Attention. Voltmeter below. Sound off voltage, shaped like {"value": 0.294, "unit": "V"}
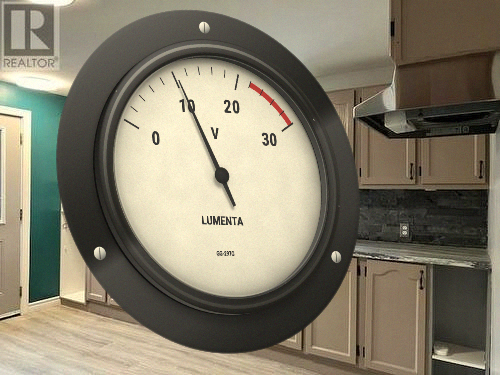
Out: {"value": 10, "unit": "V"}
